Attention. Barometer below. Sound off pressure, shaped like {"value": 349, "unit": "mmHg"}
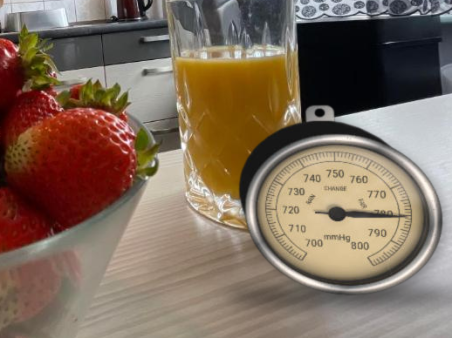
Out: {"value": 780, "unit": "mmHg"}
